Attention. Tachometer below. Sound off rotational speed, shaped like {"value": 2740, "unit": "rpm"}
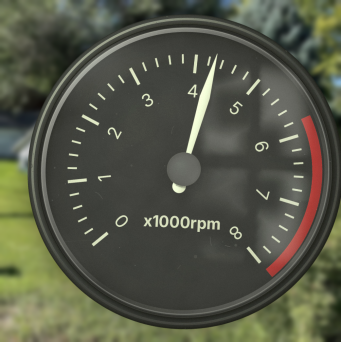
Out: {"value": 4300, "unit": "rpm"}
